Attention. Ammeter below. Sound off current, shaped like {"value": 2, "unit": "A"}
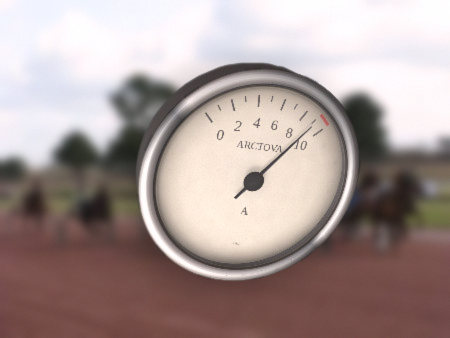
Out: {"value": 9, "unit": "A"}
